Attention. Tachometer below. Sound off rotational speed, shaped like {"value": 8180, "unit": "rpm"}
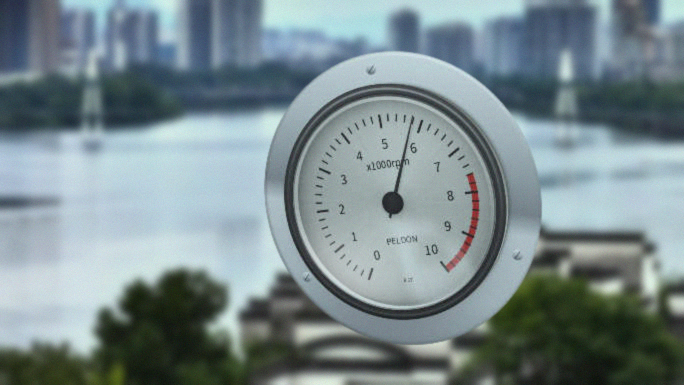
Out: {"value": 5800, "unit": "rpm"}
